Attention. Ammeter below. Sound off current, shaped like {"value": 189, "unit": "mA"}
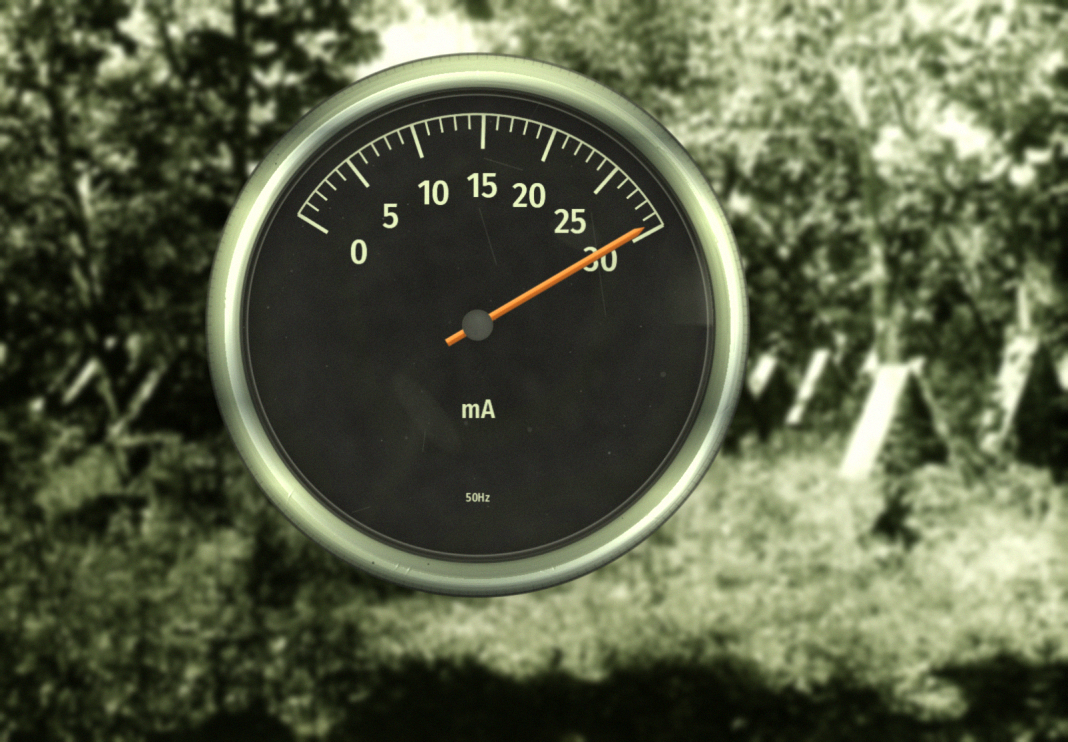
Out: {"value": 29.5, "unit": "mA"}
